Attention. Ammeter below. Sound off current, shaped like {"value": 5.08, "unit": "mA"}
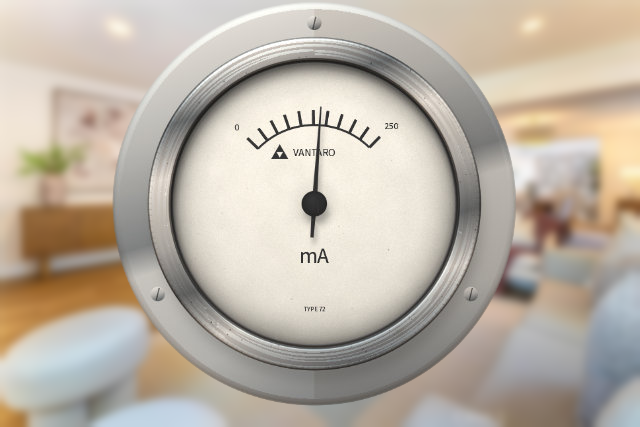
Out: {"value": 137.5, "unit": "mA"}
